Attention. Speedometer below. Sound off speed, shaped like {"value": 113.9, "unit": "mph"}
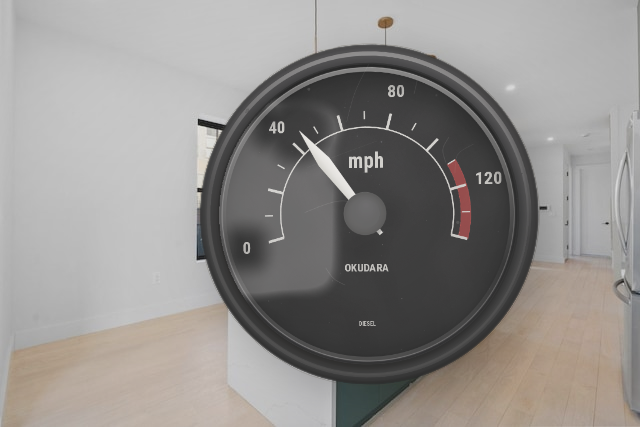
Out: {"value": 45, "unit": "mph"}
